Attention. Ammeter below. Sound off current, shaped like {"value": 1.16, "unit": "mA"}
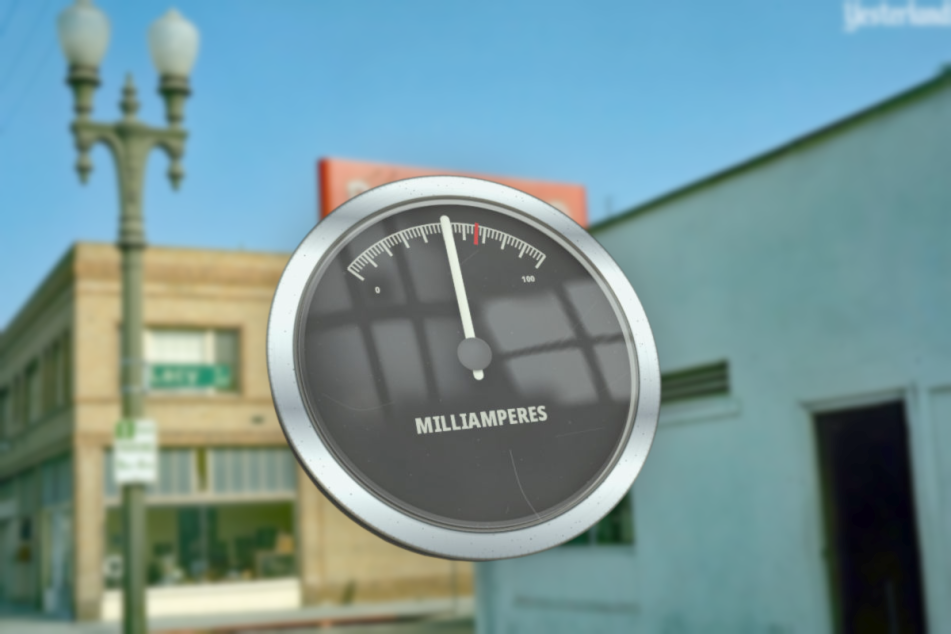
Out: {"value": 50, "unit": "mA"}
